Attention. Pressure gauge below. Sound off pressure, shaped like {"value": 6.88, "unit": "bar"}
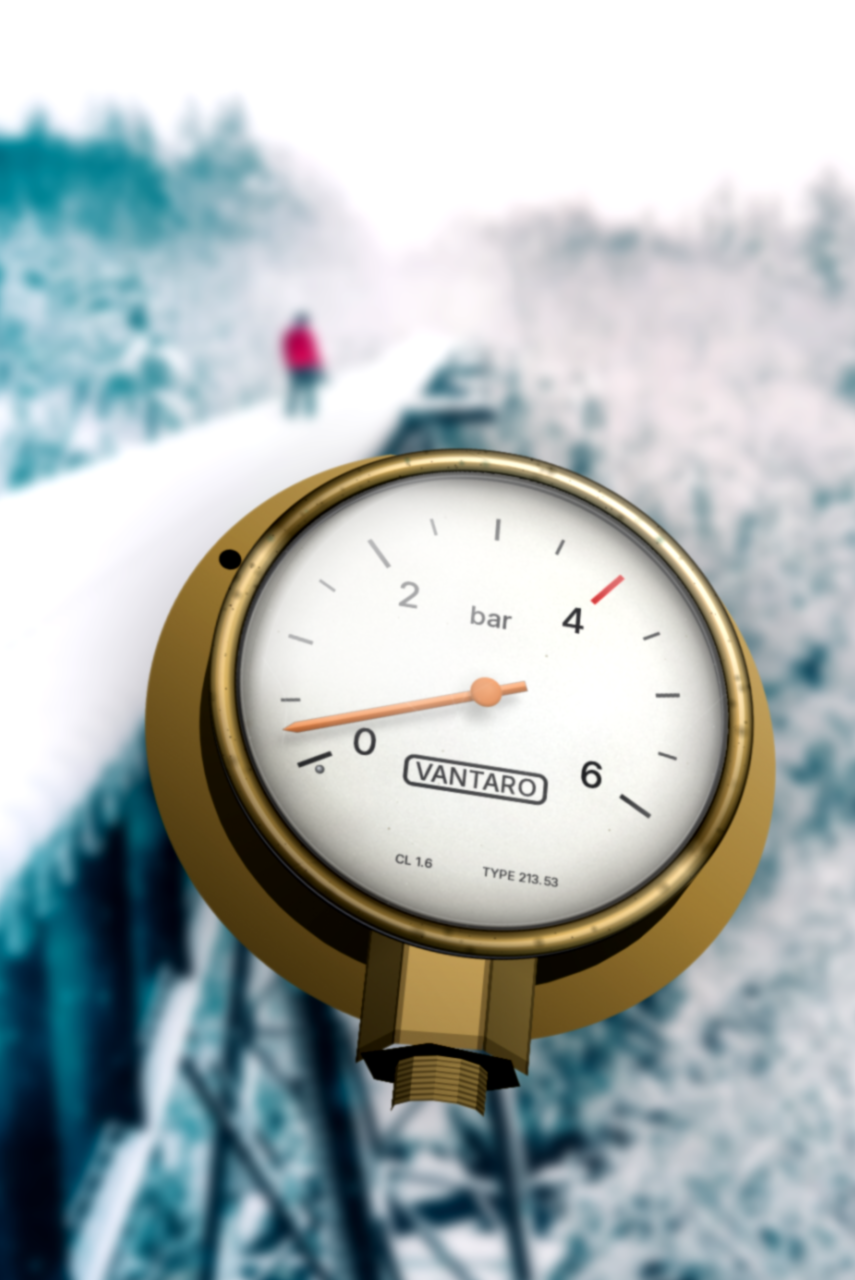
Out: {"value": 0.25, "unit": "bar"}
